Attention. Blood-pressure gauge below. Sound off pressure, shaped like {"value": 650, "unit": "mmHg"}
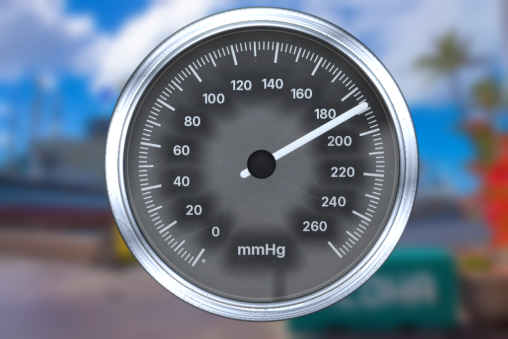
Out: {"value": 188, "unit": "mmHg"}
